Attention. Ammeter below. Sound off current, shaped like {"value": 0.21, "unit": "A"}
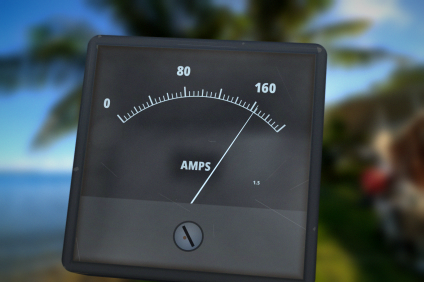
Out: {"value": 165, "unit": "A"}
